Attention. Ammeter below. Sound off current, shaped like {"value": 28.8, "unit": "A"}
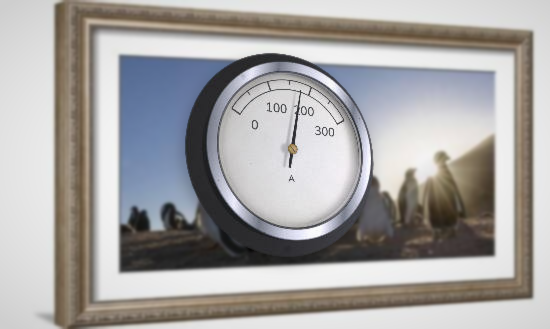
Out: {"value": 175, "unit": "A"}
